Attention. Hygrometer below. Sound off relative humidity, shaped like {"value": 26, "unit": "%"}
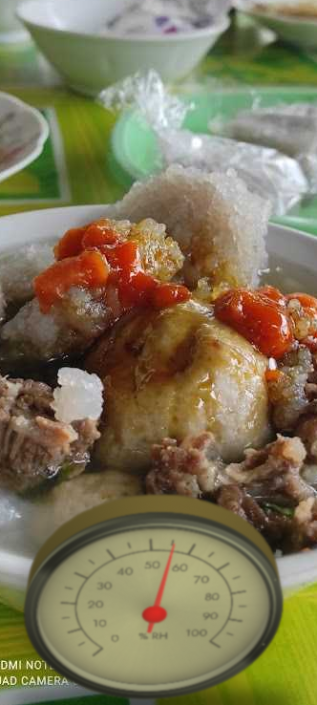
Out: {"value": 55, "unit": "%"}
